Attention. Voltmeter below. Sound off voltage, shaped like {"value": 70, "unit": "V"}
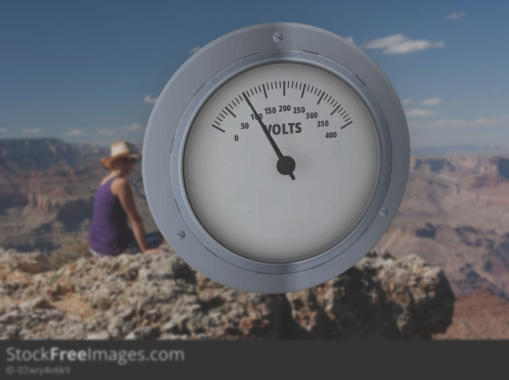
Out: {"value": 100, "unit": "V"}
